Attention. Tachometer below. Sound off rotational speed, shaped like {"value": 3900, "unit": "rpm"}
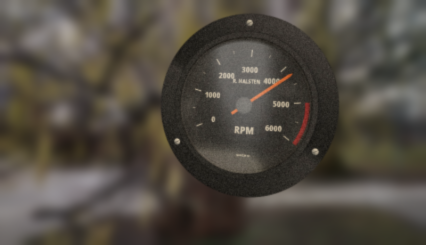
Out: {"value": 4250, "unit": "rpm"}
